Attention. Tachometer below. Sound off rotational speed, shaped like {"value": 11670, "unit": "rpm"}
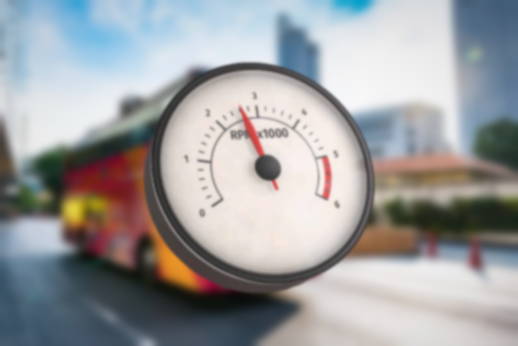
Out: {"value": 2600, "unit": "rpm"}
